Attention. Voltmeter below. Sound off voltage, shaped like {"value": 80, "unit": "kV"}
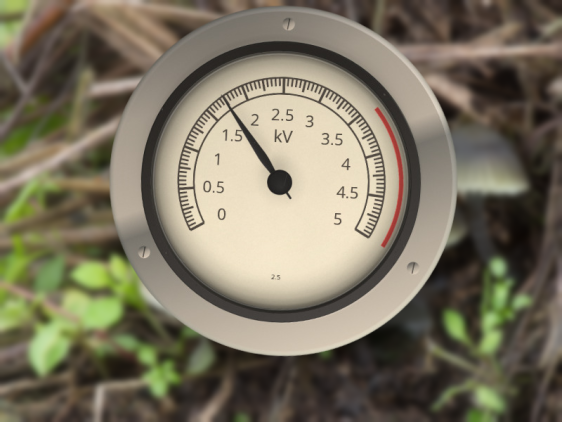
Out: {"value": 1.75, "unit": "kV"}
